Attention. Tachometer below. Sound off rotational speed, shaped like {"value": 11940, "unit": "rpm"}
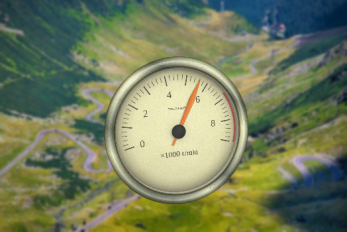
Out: {"value": 5600, "unit": "rpm"}
